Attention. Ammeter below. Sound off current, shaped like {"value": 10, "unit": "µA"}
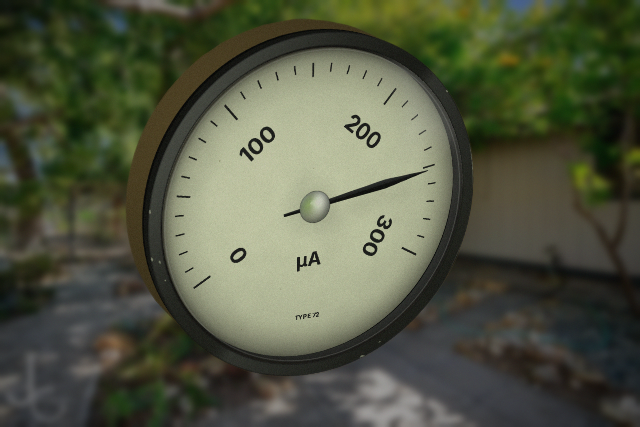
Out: {"value": 250, "unit": "µA"}
